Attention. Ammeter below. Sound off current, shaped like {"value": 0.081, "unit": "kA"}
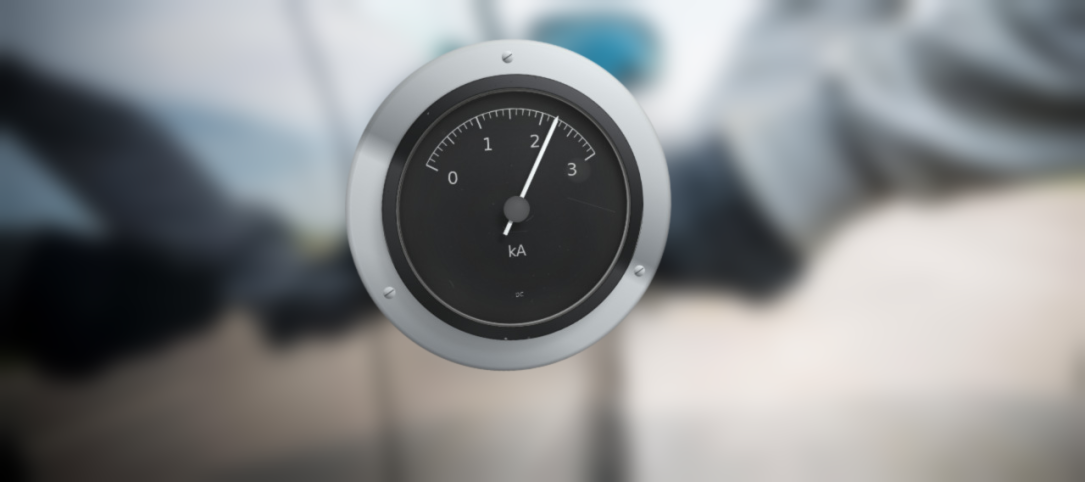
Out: {"value": 2.2, "unit": "kA"}
